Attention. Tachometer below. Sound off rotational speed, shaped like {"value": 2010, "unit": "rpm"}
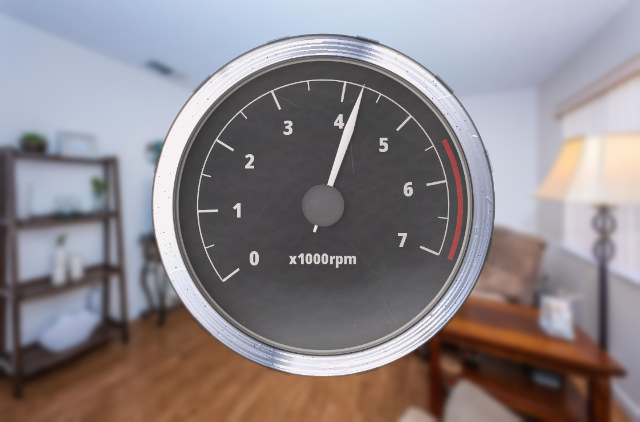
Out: {"value": 4250, "unit": "rpm"}
